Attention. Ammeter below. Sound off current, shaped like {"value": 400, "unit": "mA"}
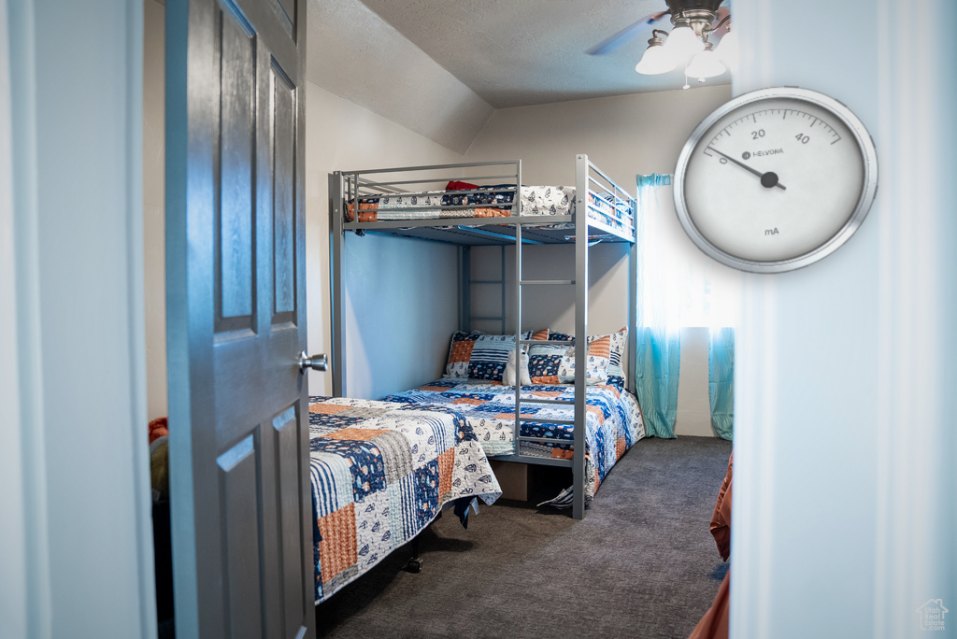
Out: {"value": 2, "unit": "mA"}
